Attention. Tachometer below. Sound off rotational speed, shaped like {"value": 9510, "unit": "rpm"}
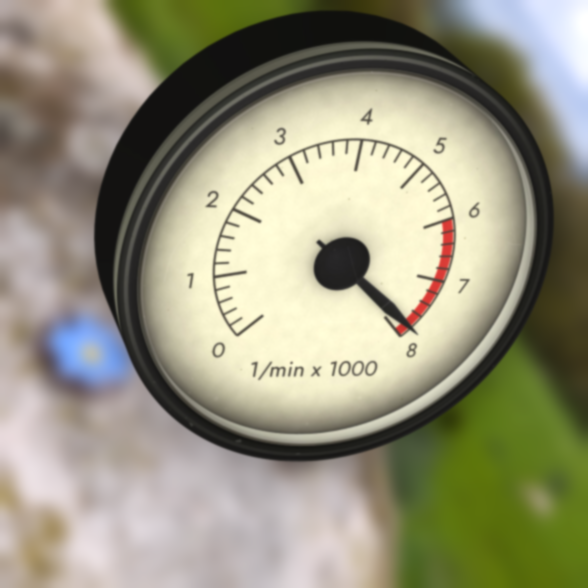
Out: {"value": 7800, "unit": "rpm"}
